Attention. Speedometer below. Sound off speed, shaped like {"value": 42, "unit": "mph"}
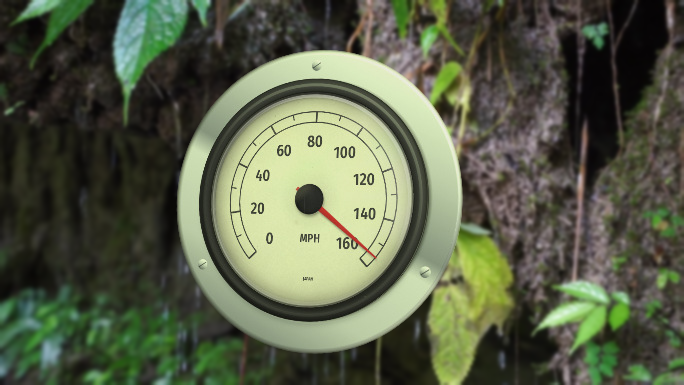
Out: {"value": 155, "unit": "mph"}
